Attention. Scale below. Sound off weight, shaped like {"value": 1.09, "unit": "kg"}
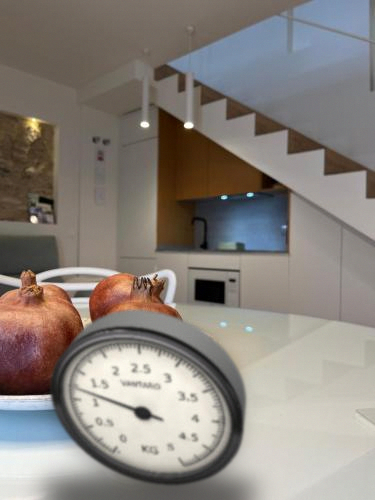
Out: {"value": 1.25, "unit": "kg"}
